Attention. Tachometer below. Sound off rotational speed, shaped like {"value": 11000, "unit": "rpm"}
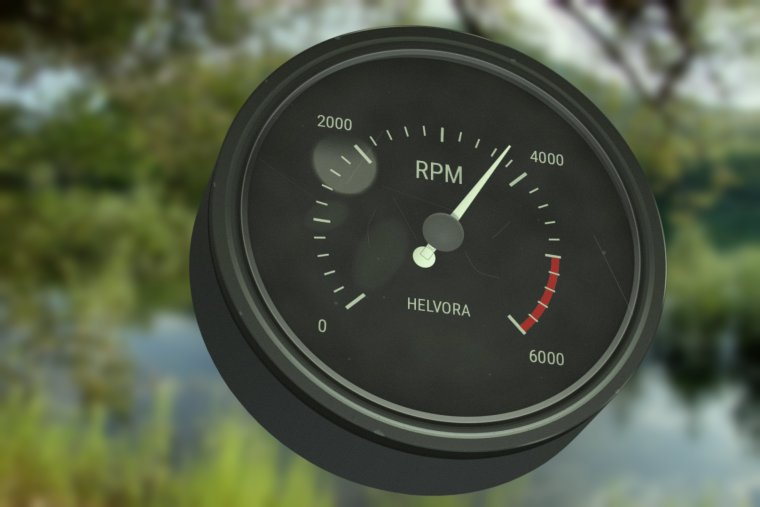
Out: {"value": 3700, "unit": "rpm"}
